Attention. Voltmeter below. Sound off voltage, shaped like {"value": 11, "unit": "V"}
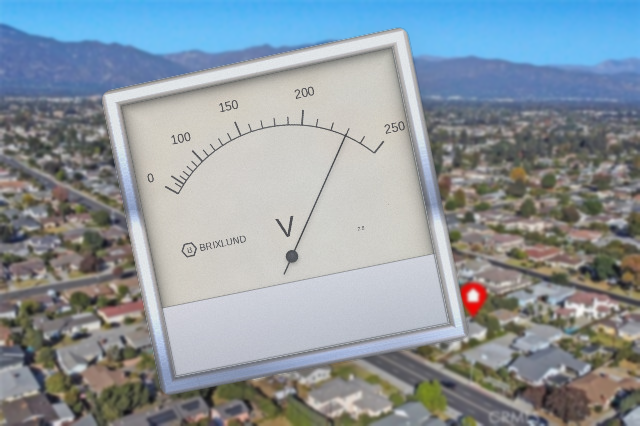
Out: {"value": 230, "unit": "V"}
